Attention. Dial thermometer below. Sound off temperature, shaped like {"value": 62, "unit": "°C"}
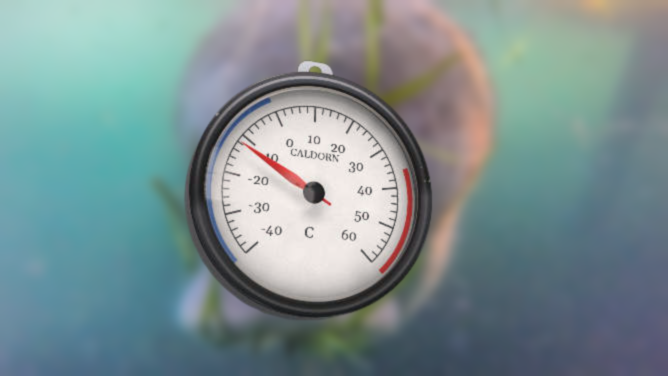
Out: {"value": -12, "unit": "°C"}
